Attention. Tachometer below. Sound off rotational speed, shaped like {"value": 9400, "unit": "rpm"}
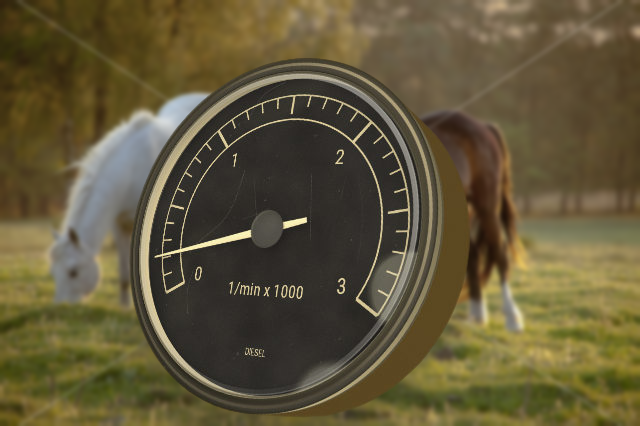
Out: {"value": 200, "unit": "rpm"}
